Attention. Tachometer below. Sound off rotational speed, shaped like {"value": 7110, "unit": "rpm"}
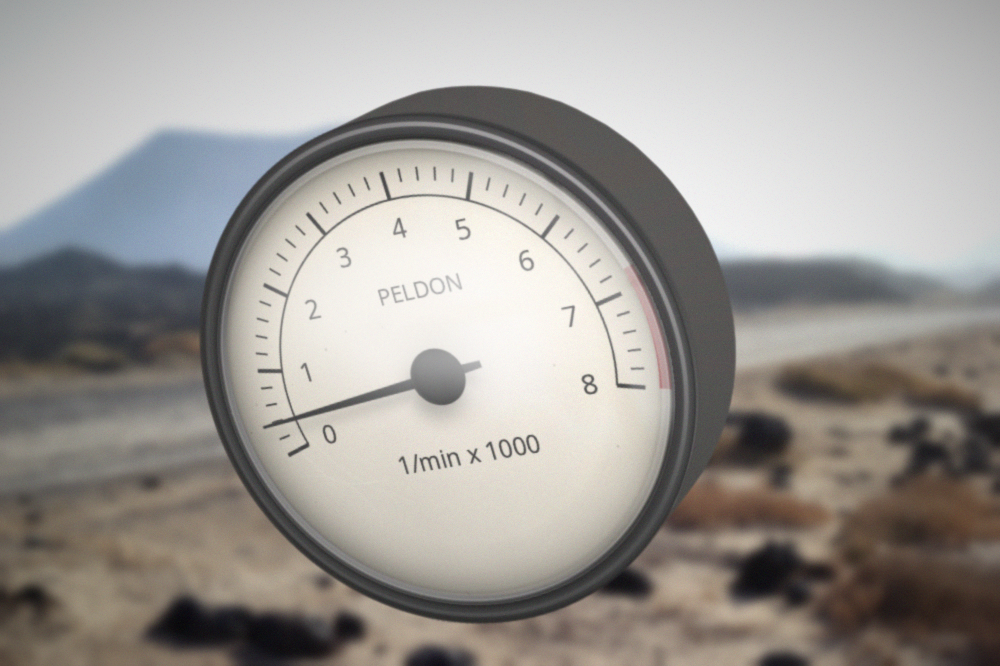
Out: {"value": 400, "unit": "rpm"}
